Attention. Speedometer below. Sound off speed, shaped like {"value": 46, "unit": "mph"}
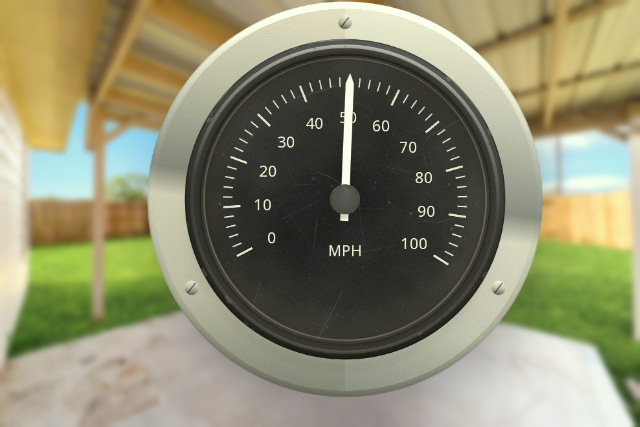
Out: {"value": 50, "unit": "mph"}
